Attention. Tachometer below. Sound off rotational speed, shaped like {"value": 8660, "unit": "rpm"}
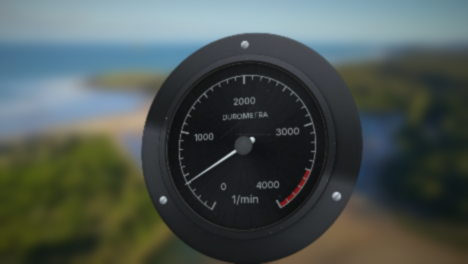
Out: {"value": 400, "unit": "rpm"}
